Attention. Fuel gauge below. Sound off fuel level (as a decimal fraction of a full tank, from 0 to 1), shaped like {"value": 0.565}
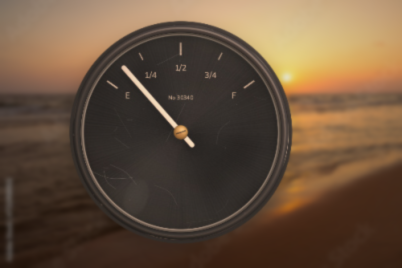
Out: {"value": 0.125}
